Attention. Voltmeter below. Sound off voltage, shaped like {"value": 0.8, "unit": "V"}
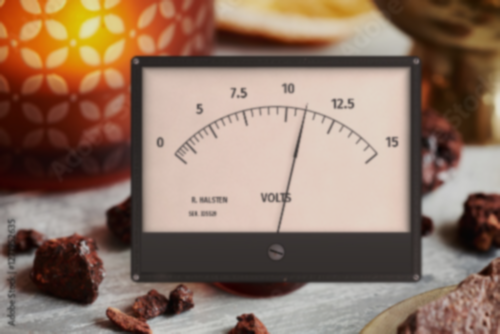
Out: {"value": 11, "unit": "V"}
